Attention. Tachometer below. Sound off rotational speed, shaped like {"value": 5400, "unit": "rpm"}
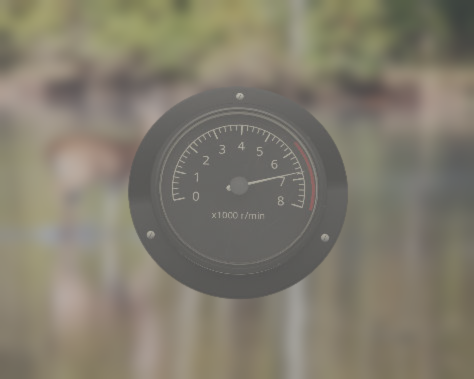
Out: {"value": 6800, "unit": "rpm"}
